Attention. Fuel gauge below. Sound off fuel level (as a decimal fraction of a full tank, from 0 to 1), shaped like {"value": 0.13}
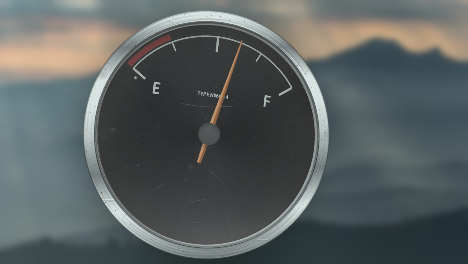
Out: {"value": 0.625}
